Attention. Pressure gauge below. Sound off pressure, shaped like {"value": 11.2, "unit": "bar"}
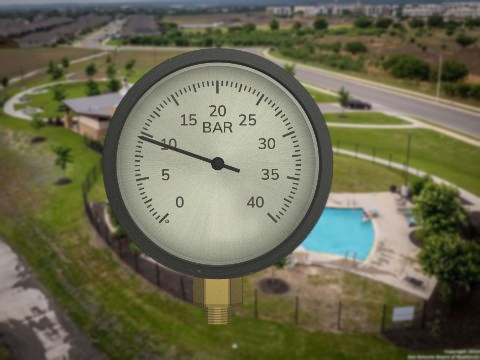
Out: {"value": 9.5, "unit": "bar"}
